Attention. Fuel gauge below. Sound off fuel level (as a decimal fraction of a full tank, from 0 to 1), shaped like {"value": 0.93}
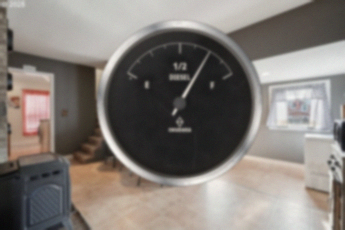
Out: {"value": 0.75}
